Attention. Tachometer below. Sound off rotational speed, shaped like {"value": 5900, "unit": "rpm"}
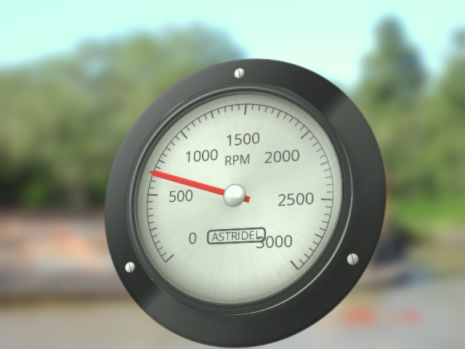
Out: {"value": 650, "unit": "rpm"}
